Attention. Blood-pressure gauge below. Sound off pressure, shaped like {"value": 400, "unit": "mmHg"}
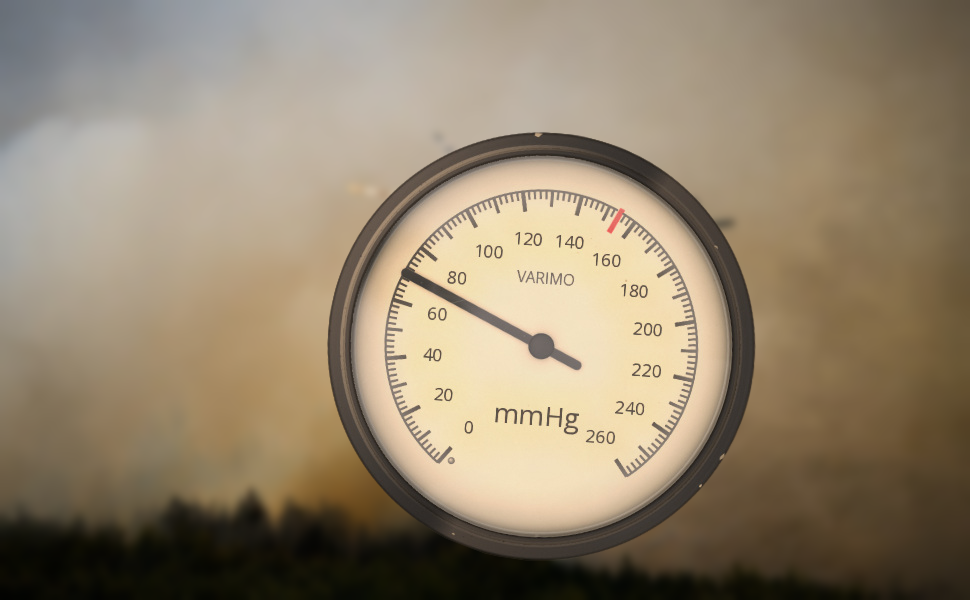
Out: {"value": 70, "unit": "mmHg"}
